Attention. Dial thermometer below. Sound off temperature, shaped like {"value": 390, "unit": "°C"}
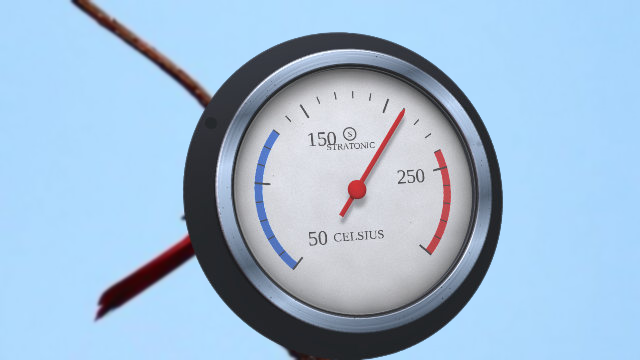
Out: {"value": 210, "unit": "°C"}
